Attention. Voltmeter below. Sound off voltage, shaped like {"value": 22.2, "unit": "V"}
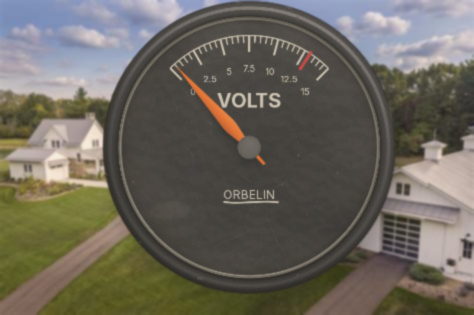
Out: {"value": 0.5, "unit": "V"}
